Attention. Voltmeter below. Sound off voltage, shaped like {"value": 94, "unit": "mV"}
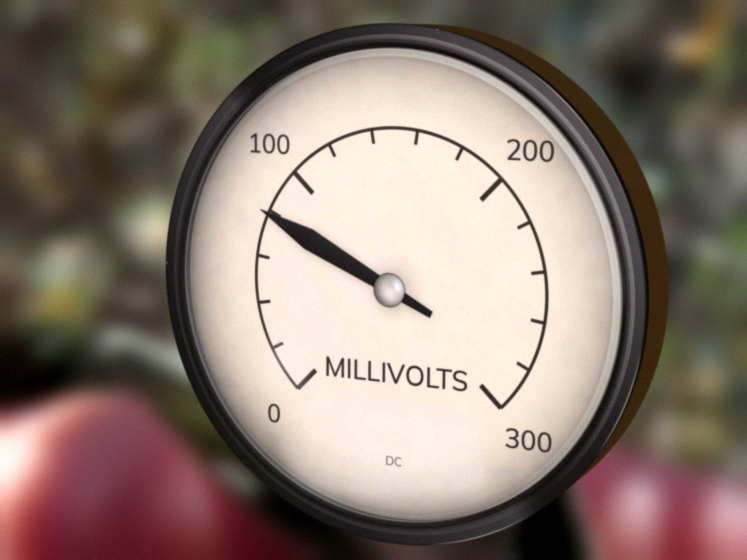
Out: {"value": 80, "unit": "mV"}
